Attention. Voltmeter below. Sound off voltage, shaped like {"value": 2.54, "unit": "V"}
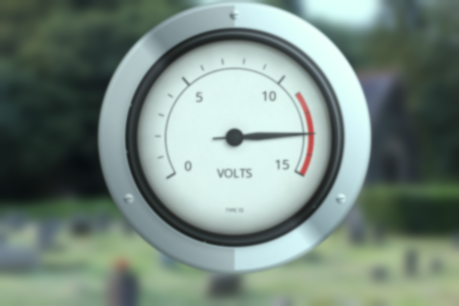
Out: {"value": 13, "unit": "V"}
